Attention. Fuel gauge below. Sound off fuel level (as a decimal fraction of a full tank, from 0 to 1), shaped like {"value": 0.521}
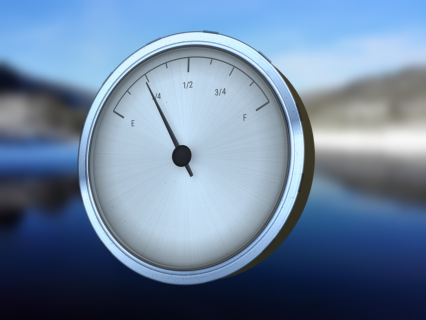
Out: {"value": 0.25}
